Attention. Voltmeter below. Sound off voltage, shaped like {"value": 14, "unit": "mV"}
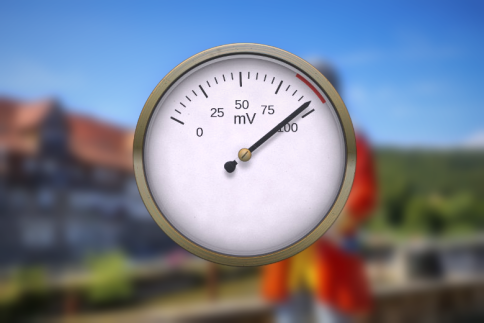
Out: {"value": 95, "unit": "mV"}
